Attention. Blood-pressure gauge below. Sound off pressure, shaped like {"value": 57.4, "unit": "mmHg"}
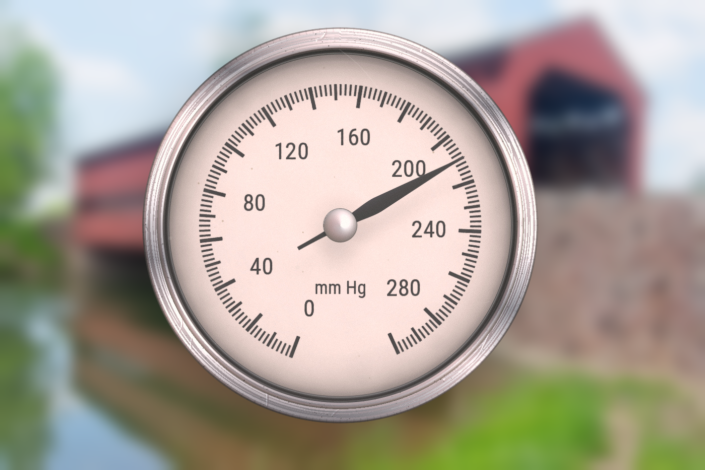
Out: {"value": 210, "unit": "mmHg"}
